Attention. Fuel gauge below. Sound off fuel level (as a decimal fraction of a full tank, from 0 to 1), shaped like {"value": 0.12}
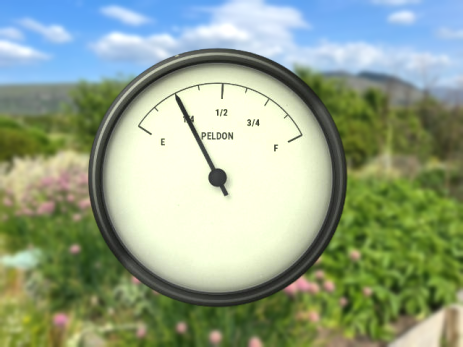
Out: {"value": 0.25}
